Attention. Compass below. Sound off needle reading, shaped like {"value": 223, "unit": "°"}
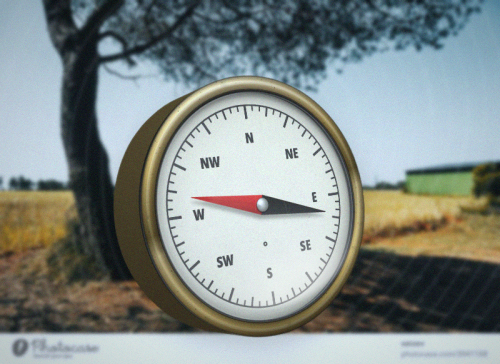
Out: {"value": 282.5, "unit": "°"}
